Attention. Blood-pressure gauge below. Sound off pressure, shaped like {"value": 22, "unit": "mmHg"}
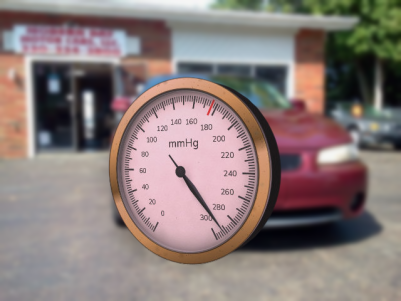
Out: {"value": 290, "unit": "mmHg"}
